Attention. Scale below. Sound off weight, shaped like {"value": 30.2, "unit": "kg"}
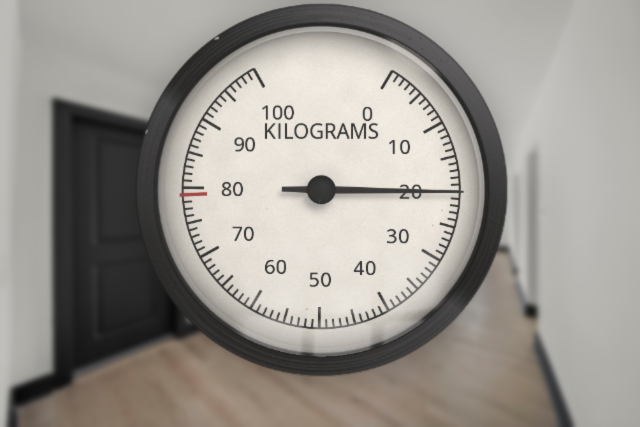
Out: {"value": 20, "unit": "kg"}
